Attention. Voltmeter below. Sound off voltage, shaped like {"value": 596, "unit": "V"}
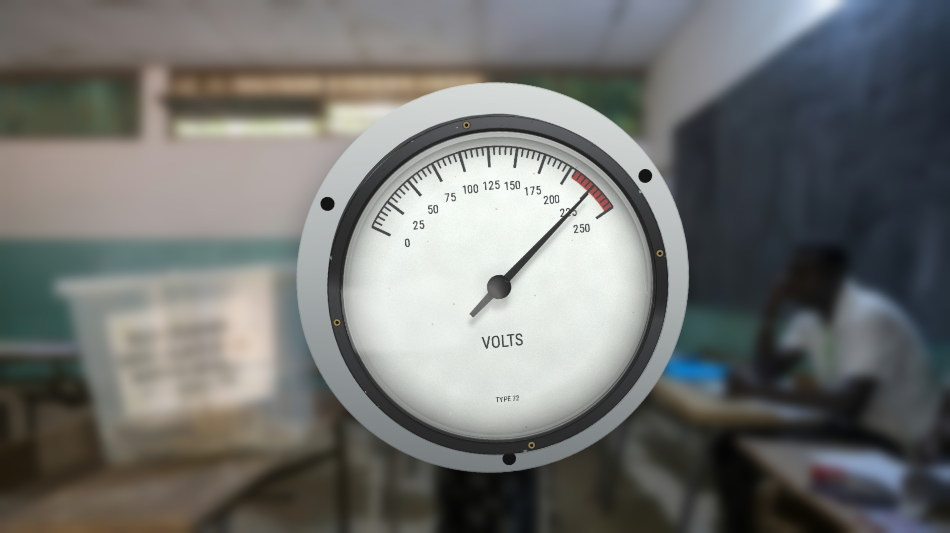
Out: {"value": 225, "unit": "V"}
